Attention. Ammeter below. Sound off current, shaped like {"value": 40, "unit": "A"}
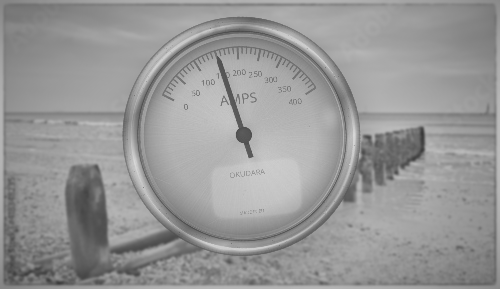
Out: {"value": 150, "unit": "A"}
